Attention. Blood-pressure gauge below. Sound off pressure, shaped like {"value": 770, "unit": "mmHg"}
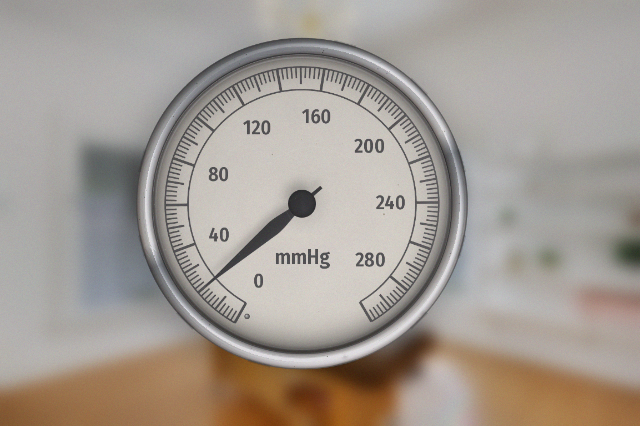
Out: {"value": 20, "unit": "mmHg"}
